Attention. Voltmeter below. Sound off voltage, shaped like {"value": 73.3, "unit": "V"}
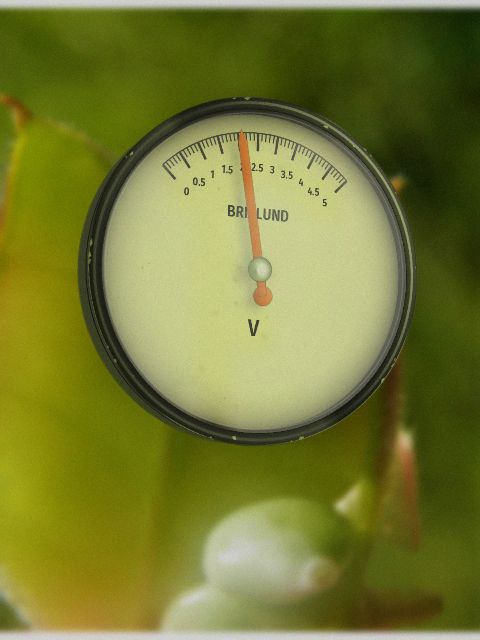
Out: {"value": 2, "unit": "V"}
